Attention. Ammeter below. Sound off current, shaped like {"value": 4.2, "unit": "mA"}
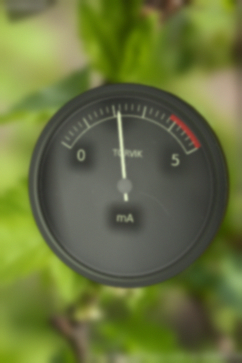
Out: {"value": 2.2, "unit": "mA"}
